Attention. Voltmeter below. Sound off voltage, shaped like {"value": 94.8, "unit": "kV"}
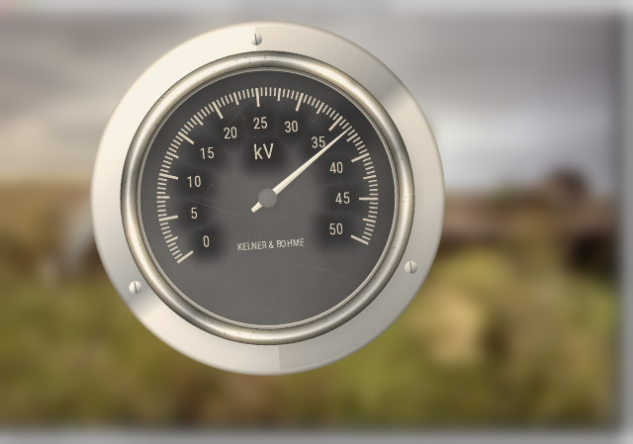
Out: {"value": 36.5, "unit": "kV"}
